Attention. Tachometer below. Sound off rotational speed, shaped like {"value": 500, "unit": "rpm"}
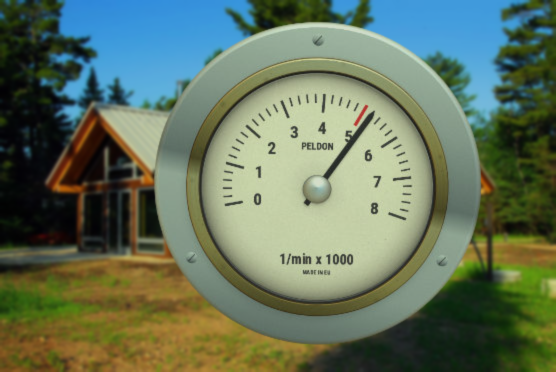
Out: {"value": 5200, "unit": "rpm"}
